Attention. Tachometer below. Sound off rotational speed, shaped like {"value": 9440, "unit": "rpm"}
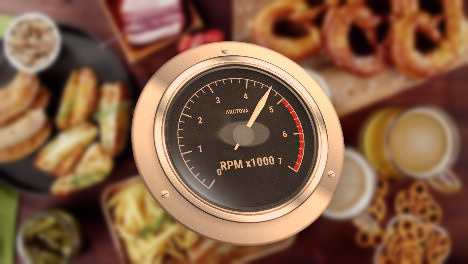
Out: {"value": 4600, "unit": "rpm"}
